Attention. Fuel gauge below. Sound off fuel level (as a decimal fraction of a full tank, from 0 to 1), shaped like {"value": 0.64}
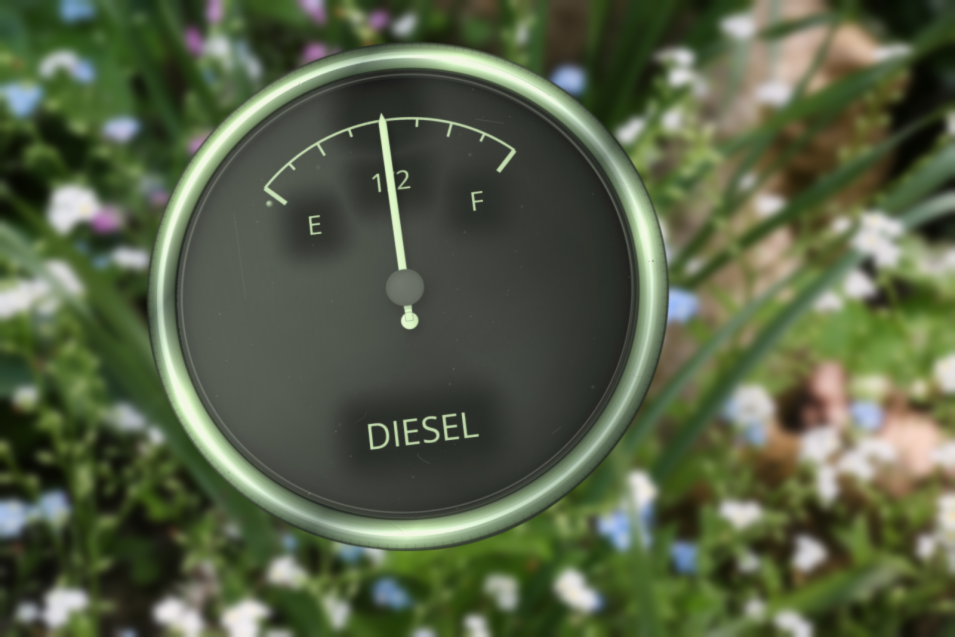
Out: {"value": 0.5}
